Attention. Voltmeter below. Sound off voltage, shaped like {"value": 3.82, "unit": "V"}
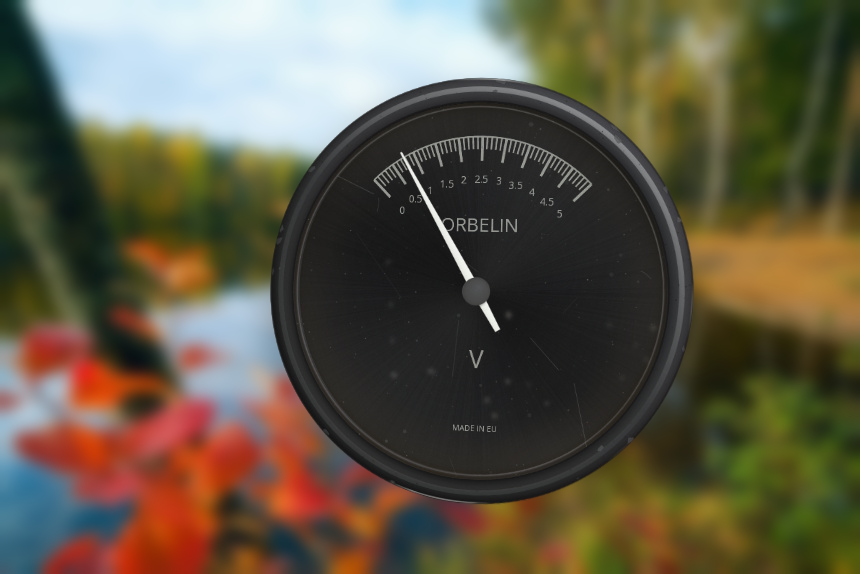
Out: {"value": 0.8, "unit": "V"}
